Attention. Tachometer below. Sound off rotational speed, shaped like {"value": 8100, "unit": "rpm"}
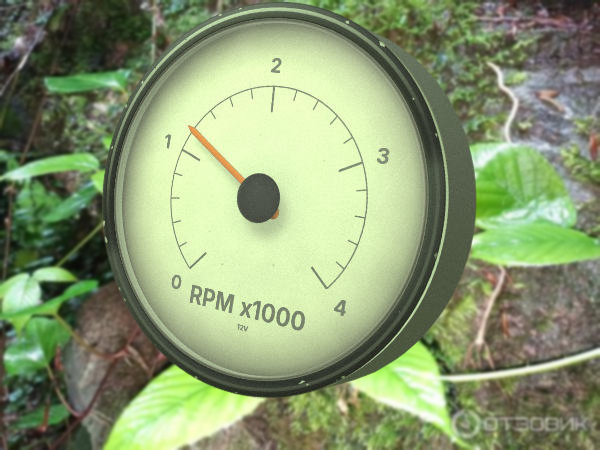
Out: {"value": 1200, "unit": "rpm"}
